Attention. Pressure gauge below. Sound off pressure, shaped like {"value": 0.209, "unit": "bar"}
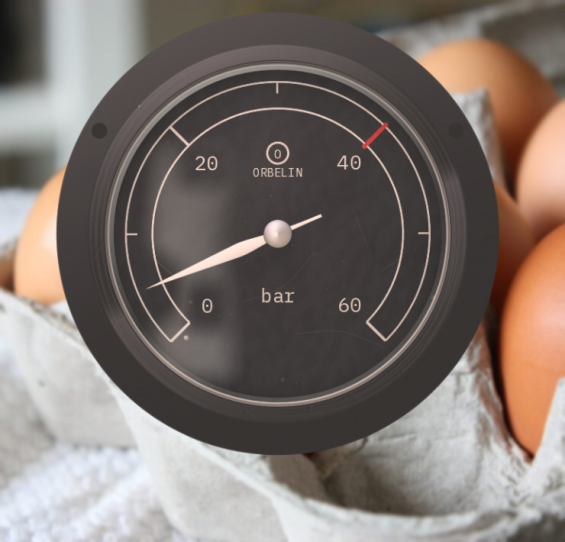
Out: {"value": 5, "unit": "bar"}
